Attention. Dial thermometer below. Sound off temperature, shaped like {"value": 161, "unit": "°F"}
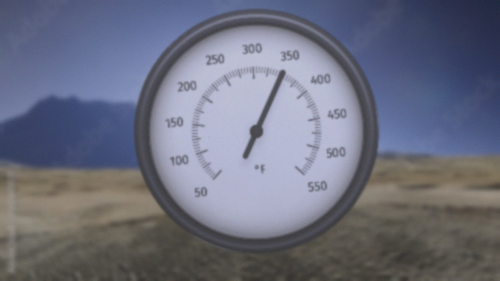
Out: {"value": 350, "unit": "°F"}
